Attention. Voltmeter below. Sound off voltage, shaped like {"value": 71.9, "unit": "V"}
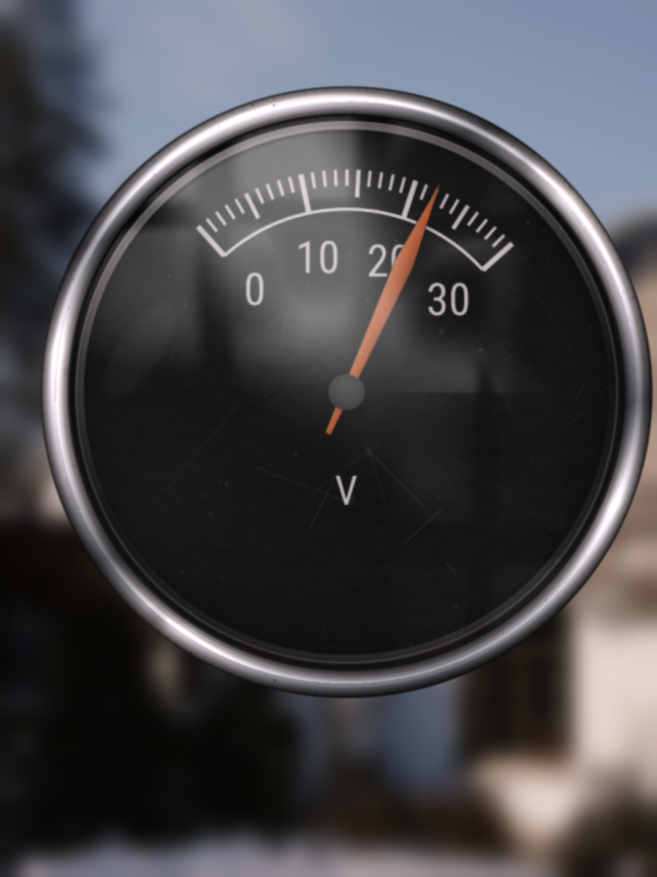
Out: {"value": 22, "unit": "V"}
